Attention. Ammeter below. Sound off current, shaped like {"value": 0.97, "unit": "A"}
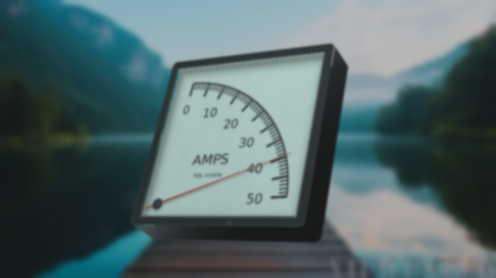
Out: {"value": 40, "unit": "A"}
